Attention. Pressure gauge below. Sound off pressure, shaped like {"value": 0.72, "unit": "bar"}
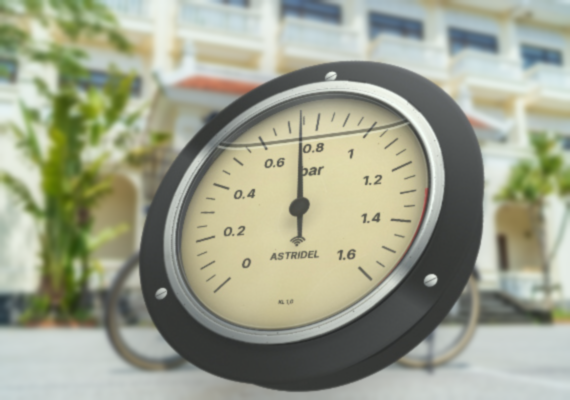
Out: {"value": 0.75, "unit": "bar"}
